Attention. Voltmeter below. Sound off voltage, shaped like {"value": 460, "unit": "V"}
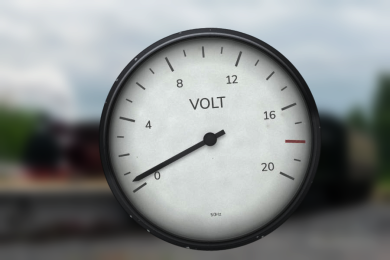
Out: {"value": 0.5, "unit": "V"}
